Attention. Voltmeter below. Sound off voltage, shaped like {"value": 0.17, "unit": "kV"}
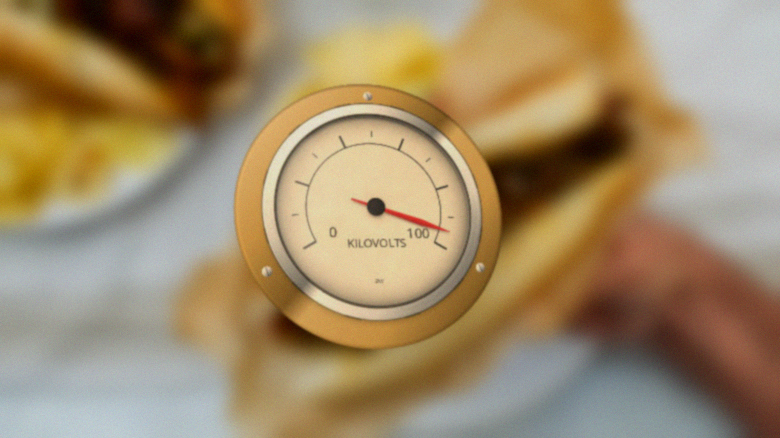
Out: {"value": 95, "unit": "kV"}
